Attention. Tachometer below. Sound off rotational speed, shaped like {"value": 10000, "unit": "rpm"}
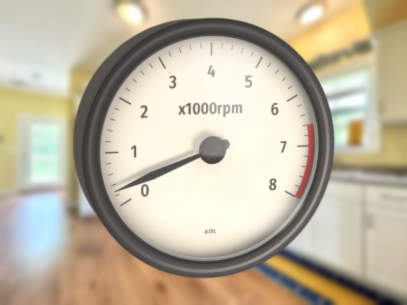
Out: {"value": 300, "unit": "rpm"}
